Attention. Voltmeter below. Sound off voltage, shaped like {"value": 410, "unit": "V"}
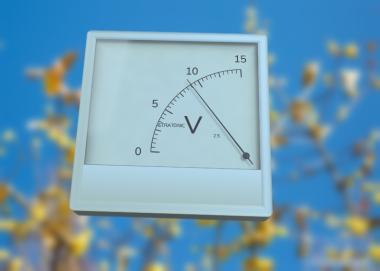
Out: {"value": 9, "unit": "V"}
